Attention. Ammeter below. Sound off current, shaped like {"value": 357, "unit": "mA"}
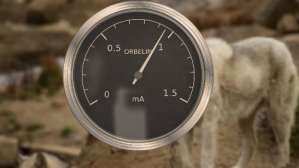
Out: {"value": 0.95, "unit": "mA"}
